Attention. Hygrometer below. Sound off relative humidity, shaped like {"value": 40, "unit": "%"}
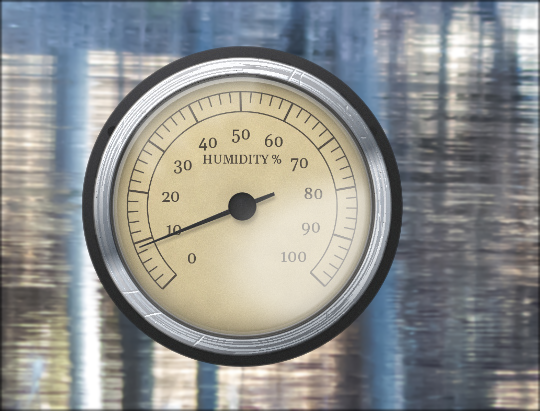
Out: {"value": 9, "unit": "%"}
